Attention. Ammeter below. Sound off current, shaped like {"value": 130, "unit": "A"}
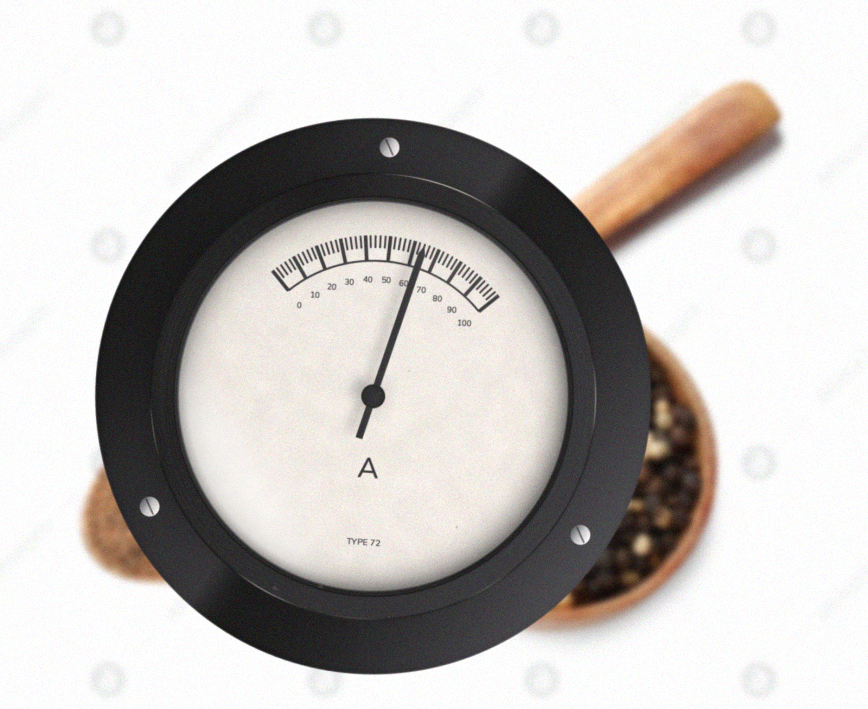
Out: {"value": 64, "unit": "A"}
